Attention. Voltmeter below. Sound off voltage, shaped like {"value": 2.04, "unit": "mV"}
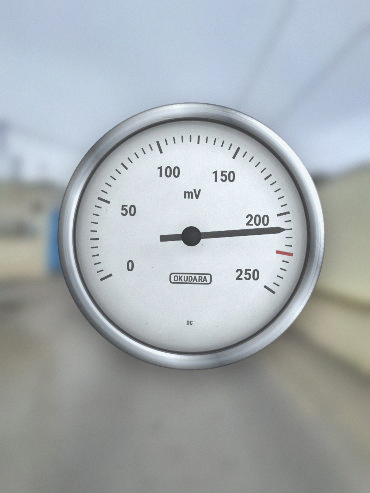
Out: {"value": 210, "unit": "mV"}
